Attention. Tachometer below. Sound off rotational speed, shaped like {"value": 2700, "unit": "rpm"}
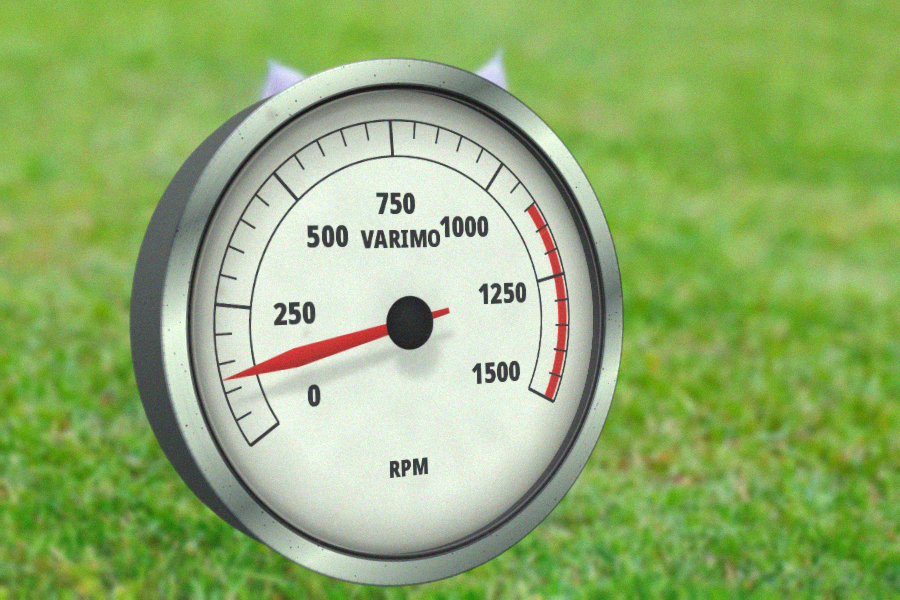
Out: {"value": 125, "unit": "rpm"}
